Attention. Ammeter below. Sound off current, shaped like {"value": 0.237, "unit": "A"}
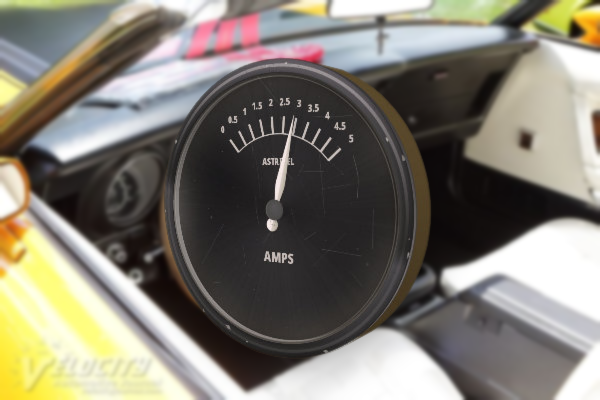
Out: {"value": 3, "unit": "A"}
